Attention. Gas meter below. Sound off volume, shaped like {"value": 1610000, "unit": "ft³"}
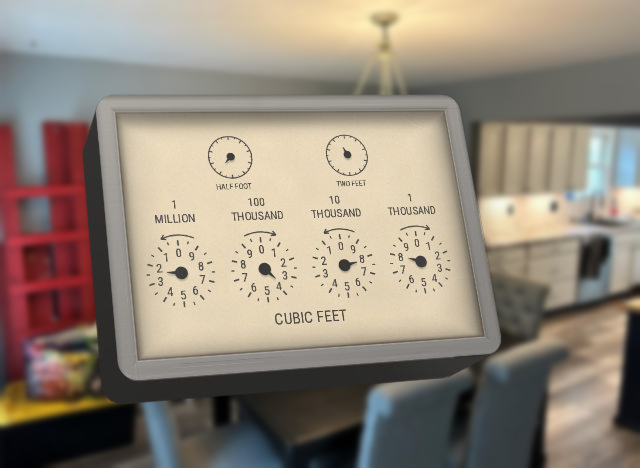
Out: {"value": 237800, "unit": "ft³"}
